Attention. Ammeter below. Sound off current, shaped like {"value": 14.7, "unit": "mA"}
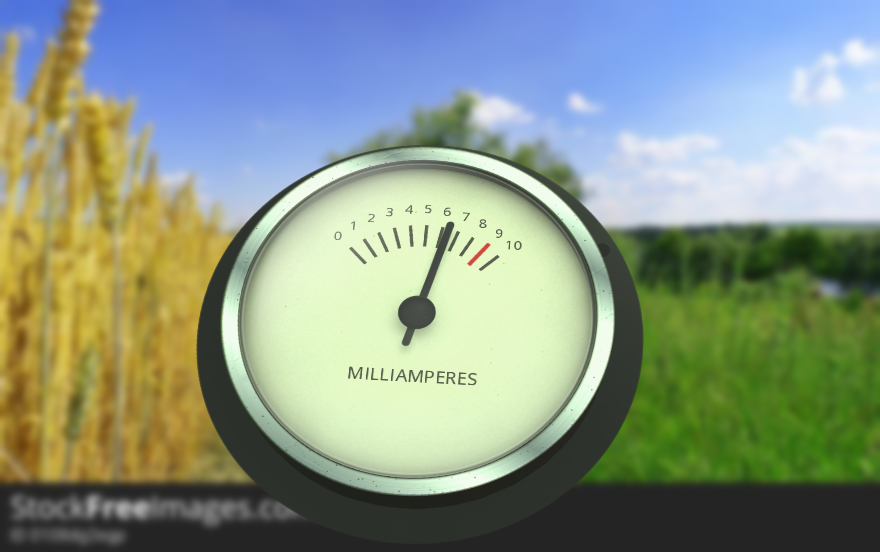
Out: {"value": 6.5, "unit": "mA"}
